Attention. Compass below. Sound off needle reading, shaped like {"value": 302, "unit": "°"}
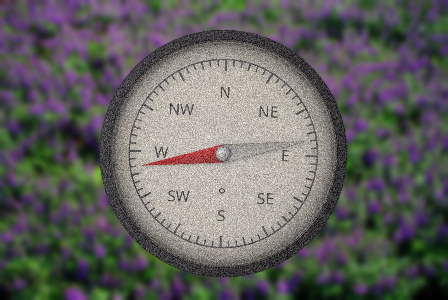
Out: {"value": 260, "unit": "°"}
